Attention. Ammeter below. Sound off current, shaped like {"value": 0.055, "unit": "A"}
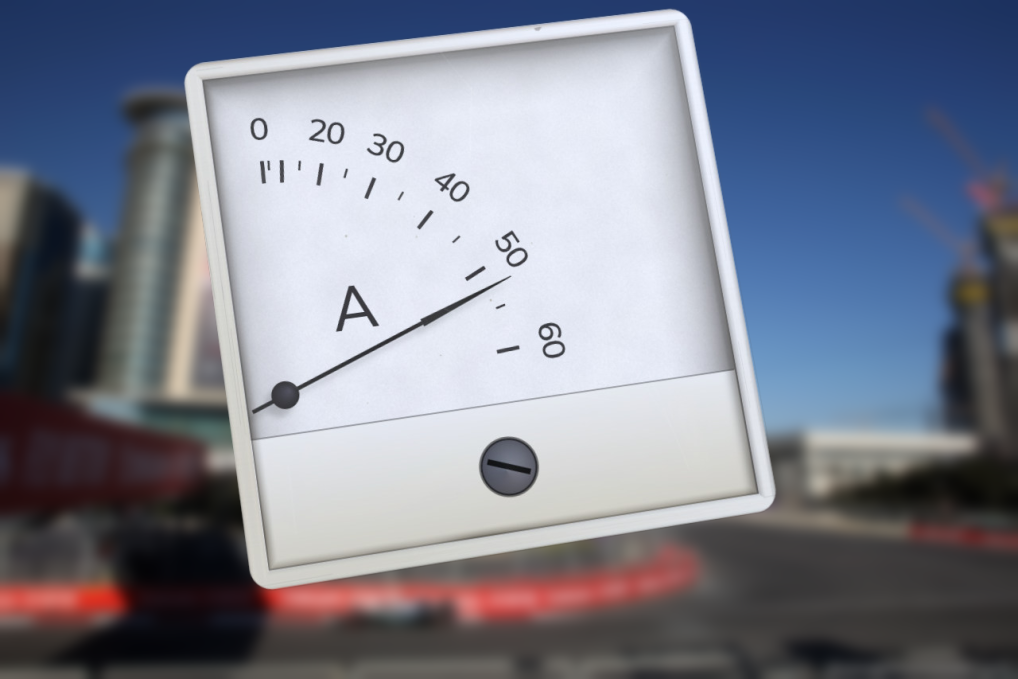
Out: {"value": 52.5, "unit": "A"}
